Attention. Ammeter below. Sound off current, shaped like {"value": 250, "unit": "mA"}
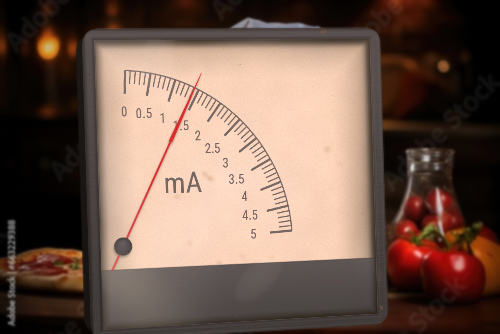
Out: {"value": 1.4, "unit": "mA"}
